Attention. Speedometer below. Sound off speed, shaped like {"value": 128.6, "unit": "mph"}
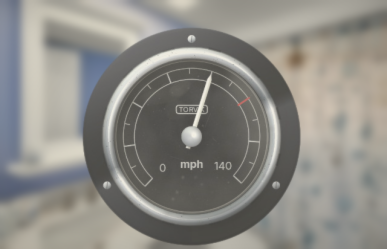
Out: {"value": 80, "unit": "mph"}
